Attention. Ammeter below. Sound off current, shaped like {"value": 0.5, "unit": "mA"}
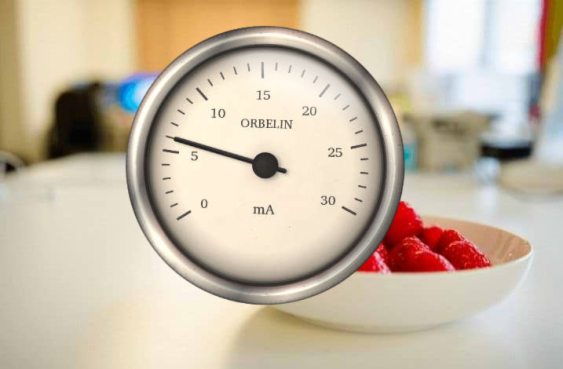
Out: {"value": 6, "unit": "mA"}
